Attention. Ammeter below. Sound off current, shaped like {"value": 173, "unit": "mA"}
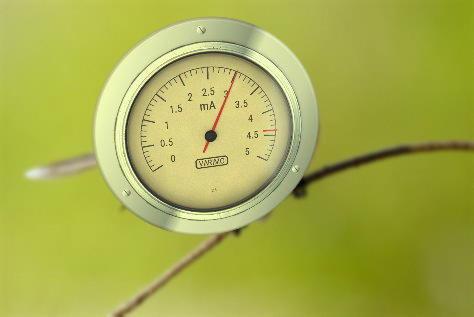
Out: {"value": 3, "unit": "mA"}
